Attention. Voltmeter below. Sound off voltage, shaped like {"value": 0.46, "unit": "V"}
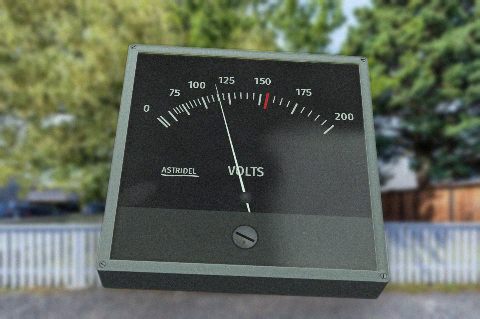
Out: {"value": 115, "unit": "V"}
